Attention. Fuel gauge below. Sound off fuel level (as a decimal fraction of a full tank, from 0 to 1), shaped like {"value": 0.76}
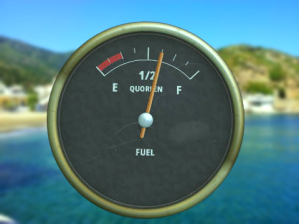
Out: {"value": 0.625}
